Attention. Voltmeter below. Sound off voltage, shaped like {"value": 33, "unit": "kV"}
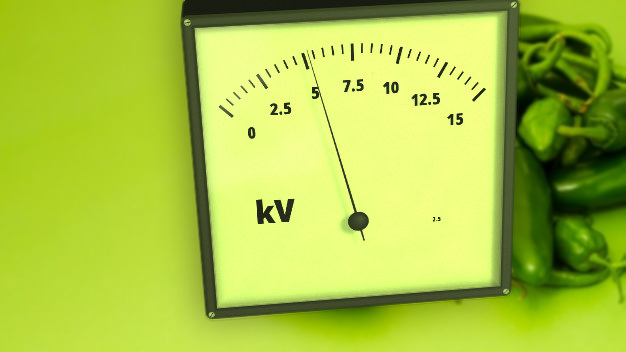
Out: {"value": 5.25, "unit": "kV"}
